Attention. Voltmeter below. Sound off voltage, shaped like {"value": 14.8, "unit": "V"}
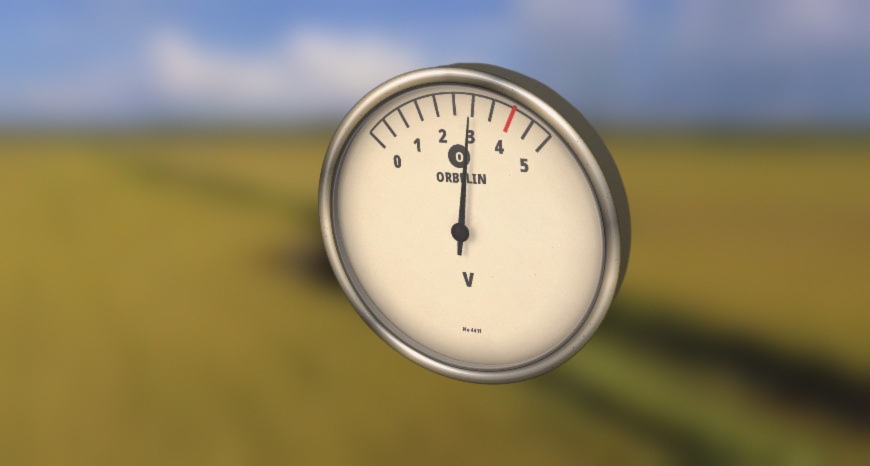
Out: {"value": 3, "unit": "V"}
